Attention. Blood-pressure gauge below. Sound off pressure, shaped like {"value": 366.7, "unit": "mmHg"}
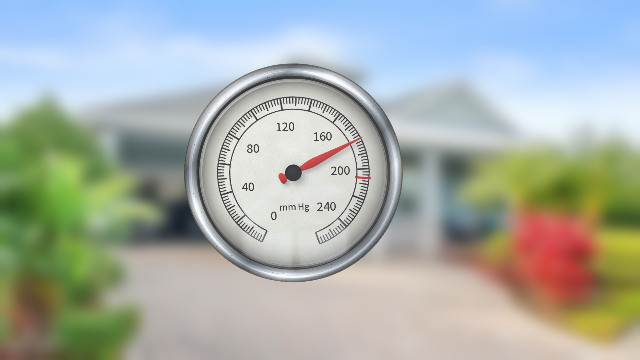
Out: {"value": 180, "unit": "mmHg"}
